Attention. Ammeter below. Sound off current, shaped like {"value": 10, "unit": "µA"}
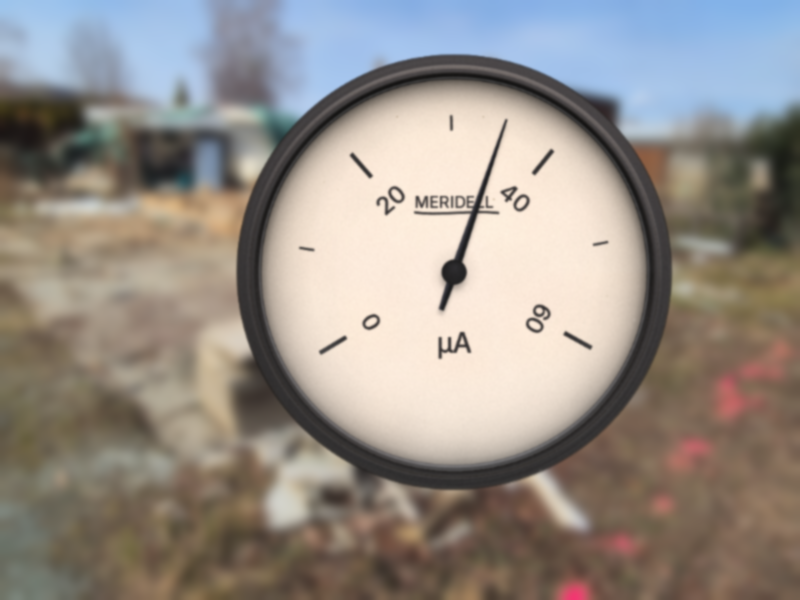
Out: {"value": 35, "unit": "µA"}
